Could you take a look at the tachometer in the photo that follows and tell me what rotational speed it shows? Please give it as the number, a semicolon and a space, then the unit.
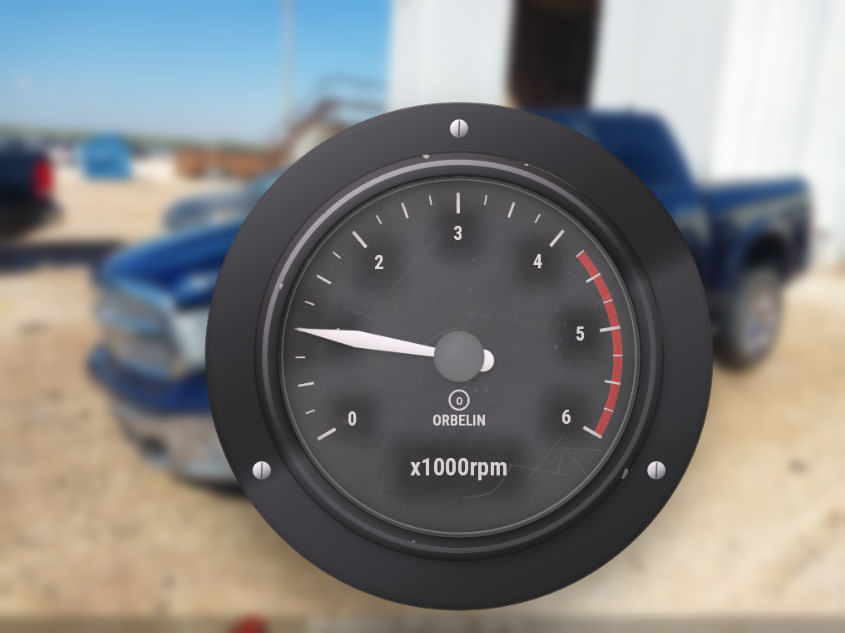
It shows 1000; rpm
